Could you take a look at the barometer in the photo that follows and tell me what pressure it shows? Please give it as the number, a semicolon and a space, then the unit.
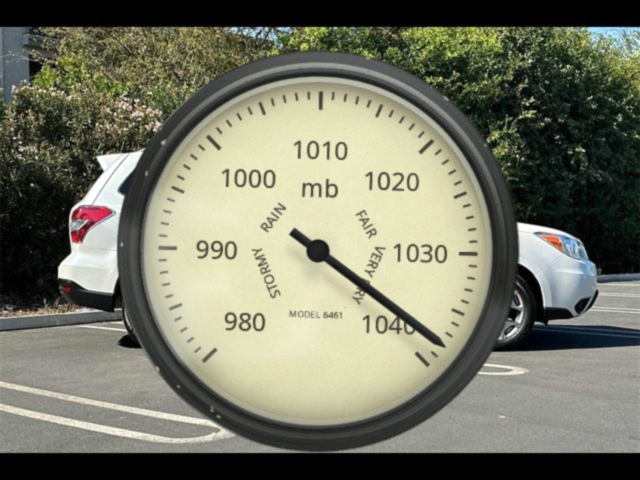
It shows 1038; mbar
